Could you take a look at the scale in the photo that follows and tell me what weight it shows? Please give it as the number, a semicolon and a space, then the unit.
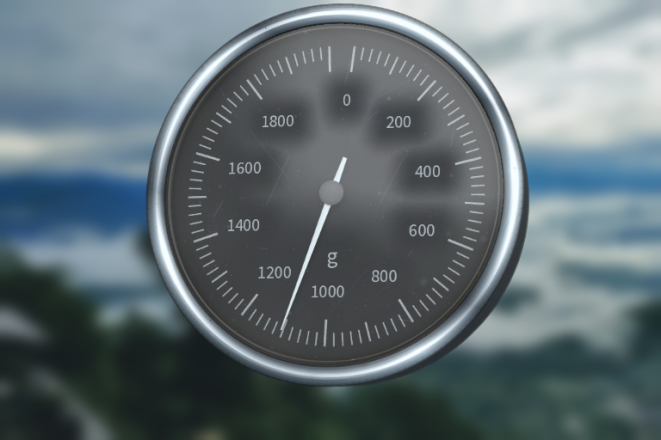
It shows 1100; g
